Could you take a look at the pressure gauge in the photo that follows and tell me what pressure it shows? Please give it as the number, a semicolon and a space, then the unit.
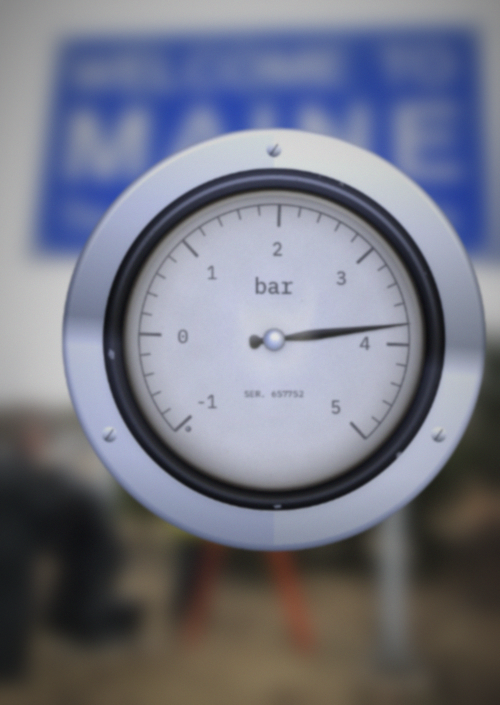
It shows 3.8; bar
